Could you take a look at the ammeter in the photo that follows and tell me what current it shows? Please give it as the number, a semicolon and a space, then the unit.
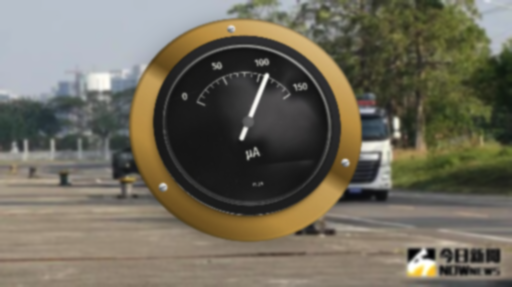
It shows 110; µA
